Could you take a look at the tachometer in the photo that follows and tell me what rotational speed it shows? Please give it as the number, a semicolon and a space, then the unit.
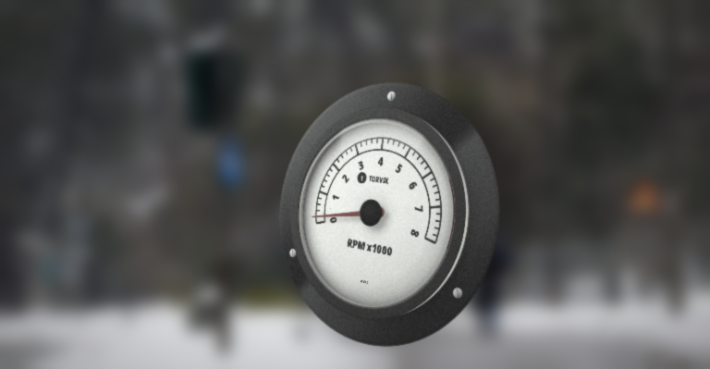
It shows 200; rpm
